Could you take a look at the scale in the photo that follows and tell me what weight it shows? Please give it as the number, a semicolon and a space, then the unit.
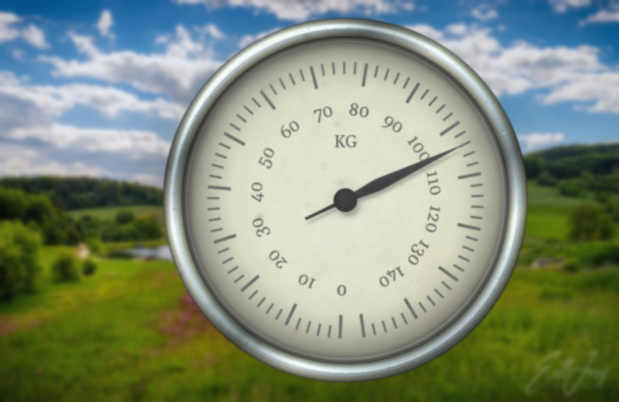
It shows 104; kg
